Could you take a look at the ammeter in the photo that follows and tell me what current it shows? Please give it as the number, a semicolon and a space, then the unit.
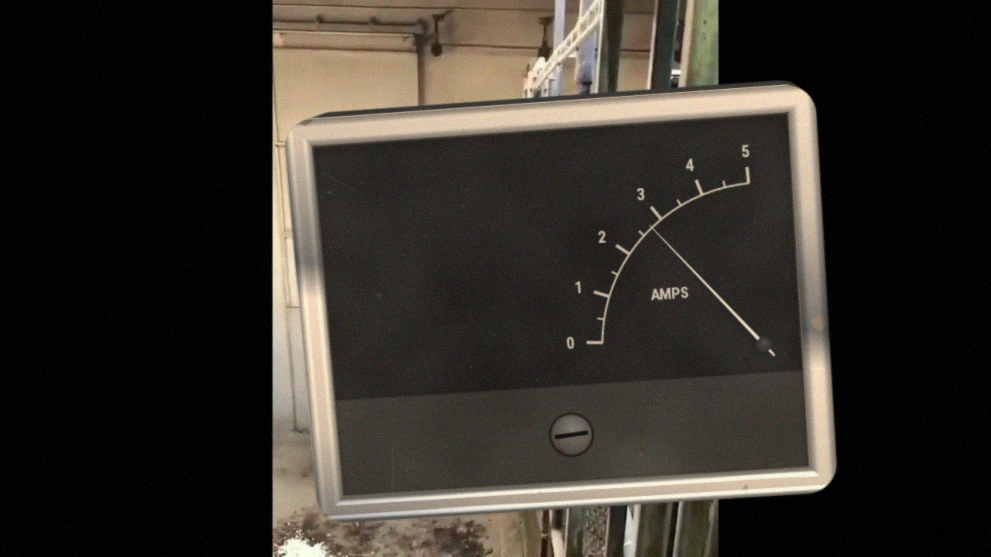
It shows 2.75; A
